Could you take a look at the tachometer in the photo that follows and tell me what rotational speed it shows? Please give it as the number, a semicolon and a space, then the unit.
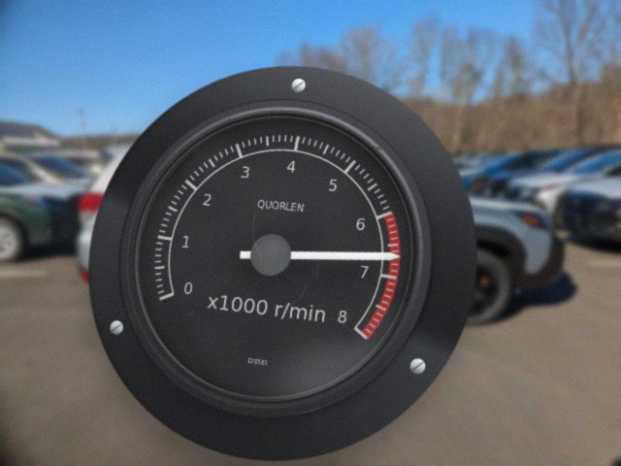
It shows 6700; rpm
